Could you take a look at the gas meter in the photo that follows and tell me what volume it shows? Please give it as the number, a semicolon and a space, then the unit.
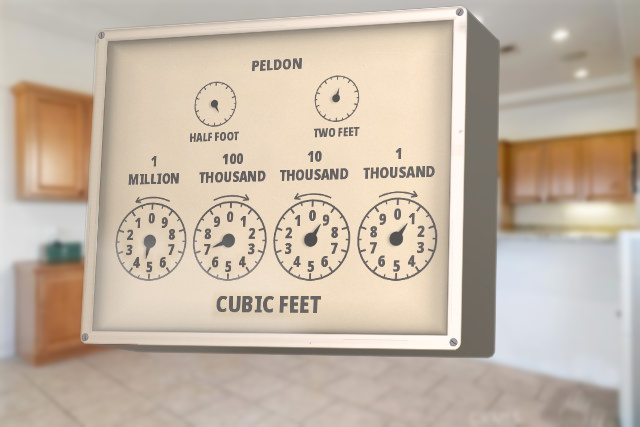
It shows 469100; ft³
